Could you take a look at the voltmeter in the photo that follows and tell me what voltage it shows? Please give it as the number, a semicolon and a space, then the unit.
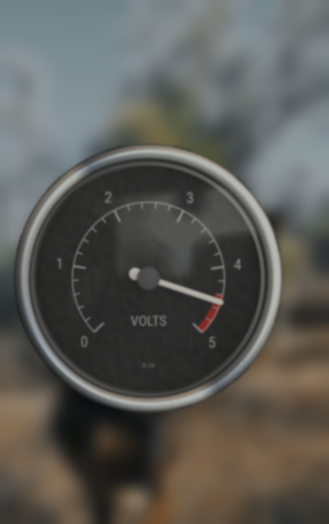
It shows 4.5; V
